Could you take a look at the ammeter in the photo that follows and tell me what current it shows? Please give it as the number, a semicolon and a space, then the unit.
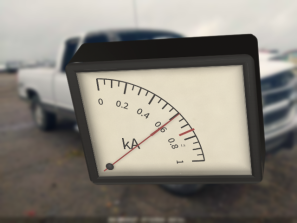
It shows 0.6; kA
